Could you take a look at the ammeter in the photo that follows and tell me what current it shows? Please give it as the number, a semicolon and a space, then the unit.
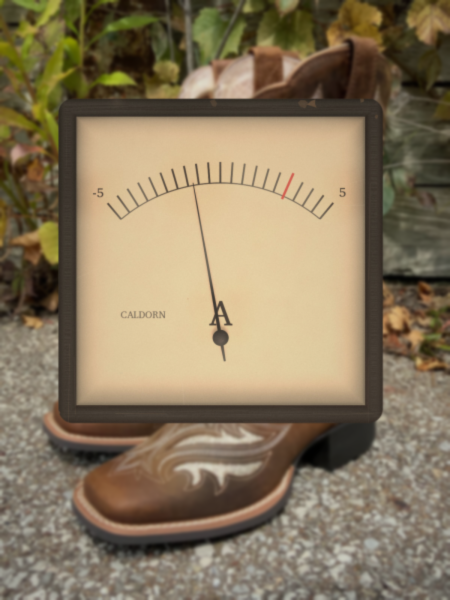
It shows -1.25; A
